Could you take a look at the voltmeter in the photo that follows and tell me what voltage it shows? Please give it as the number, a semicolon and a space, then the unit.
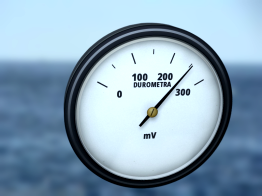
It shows 250; mV
